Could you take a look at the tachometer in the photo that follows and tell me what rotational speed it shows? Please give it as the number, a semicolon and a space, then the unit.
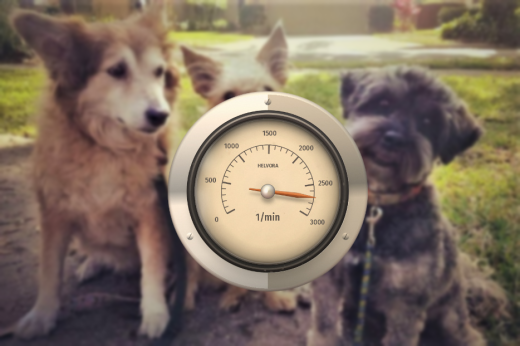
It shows 2700; rpm
